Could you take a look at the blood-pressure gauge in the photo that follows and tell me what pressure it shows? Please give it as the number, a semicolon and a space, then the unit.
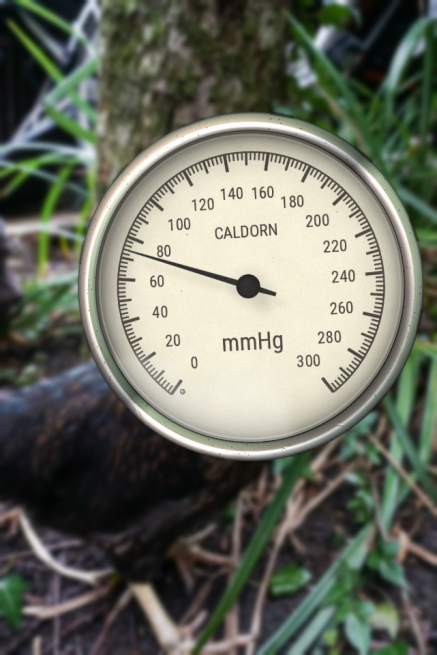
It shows 74; mmHg
